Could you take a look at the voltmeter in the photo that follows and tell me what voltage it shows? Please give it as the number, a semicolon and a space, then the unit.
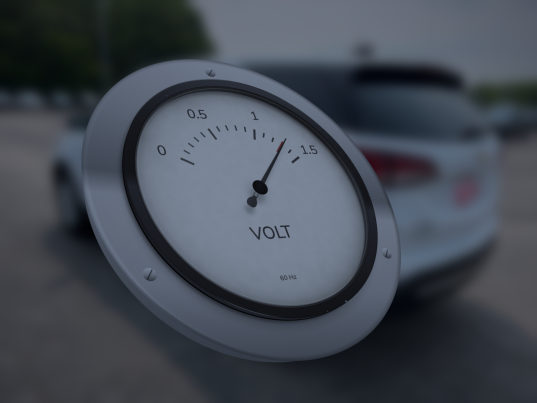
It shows 1.3; V
